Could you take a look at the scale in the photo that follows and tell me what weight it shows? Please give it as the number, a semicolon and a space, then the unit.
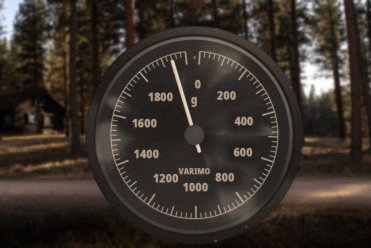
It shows 1940; g
